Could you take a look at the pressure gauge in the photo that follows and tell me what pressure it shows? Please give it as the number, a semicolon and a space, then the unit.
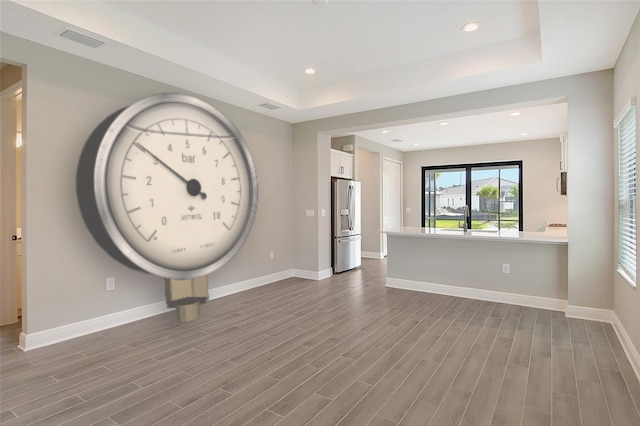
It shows 3; bar
